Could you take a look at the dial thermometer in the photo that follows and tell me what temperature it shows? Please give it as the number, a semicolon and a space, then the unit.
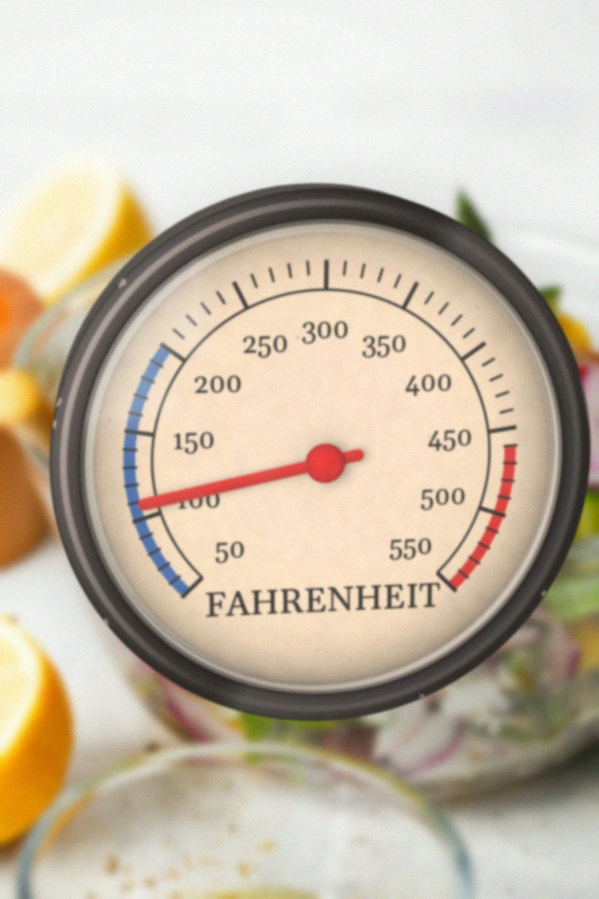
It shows 110; °F
